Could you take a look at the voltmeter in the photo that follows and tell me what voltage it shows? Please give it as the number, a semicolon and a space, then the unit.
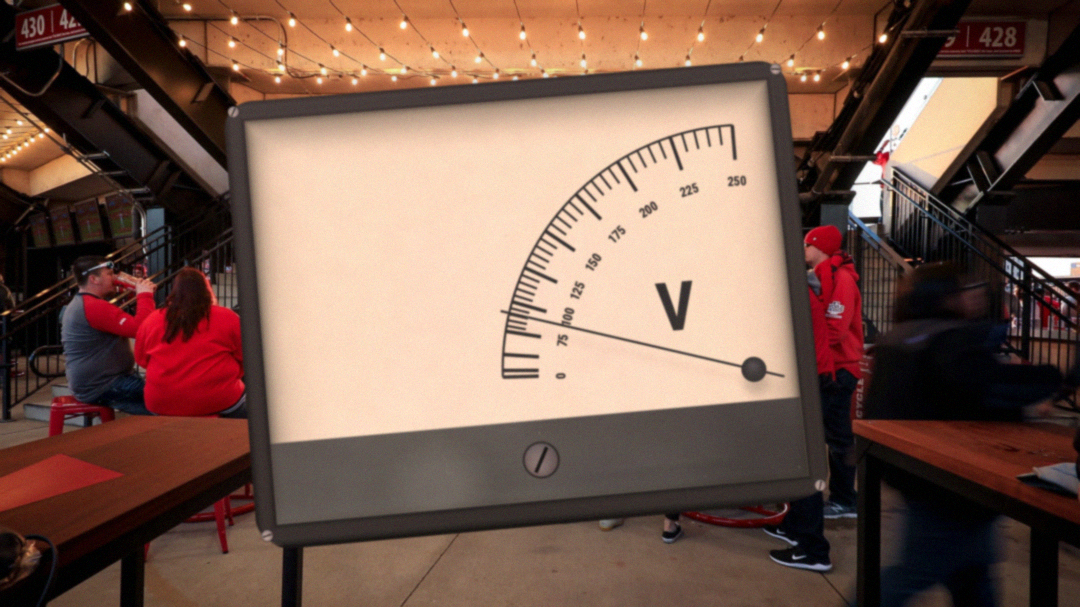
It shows 90; V
